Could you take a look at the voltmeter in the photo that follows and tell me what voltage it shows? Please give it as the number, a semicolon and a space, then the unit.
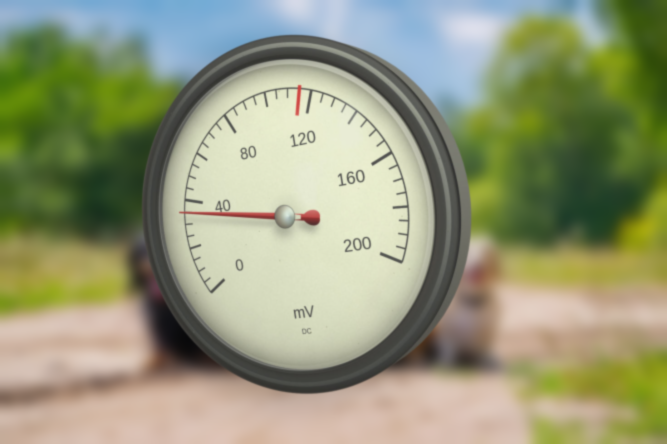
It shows 35; mV
